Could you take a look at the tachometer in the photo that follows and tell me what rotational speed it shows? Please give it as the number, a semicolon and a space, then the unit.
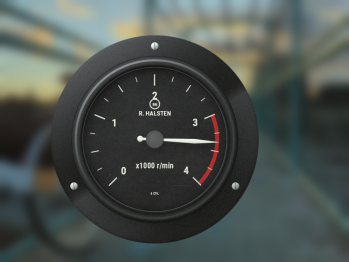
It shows 3375; rpm
